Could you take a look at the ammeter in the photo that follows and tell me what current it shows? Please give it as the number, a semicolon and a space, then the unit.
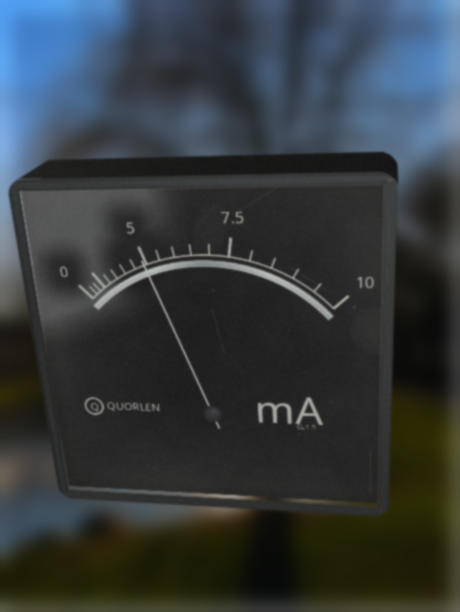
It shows 5; mA
